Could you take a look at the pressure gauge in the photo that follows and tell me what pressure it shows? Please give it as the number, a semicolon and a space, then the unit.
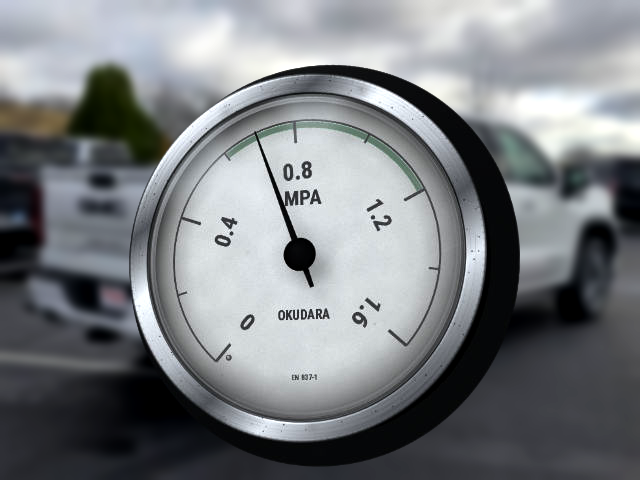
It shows 0.7; MPa
